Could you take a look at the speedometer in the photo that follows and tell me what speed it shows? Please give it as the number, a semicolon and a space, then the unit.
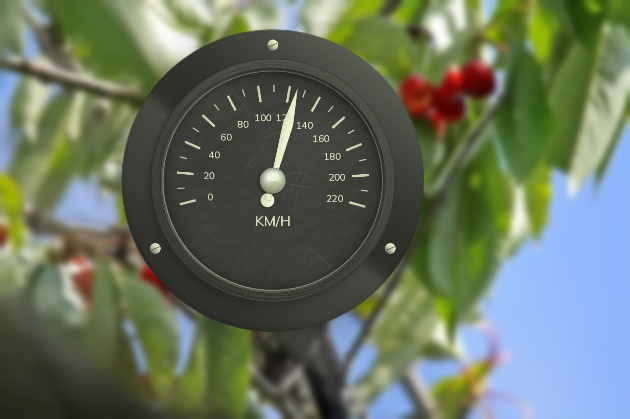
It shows 125; km/h
